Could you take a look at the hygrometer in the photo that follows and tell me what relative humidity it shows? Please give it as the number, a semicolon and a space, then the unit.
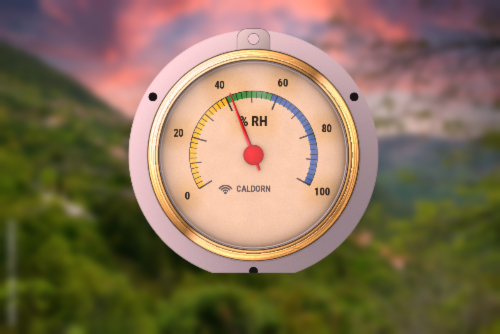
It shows 42; %
